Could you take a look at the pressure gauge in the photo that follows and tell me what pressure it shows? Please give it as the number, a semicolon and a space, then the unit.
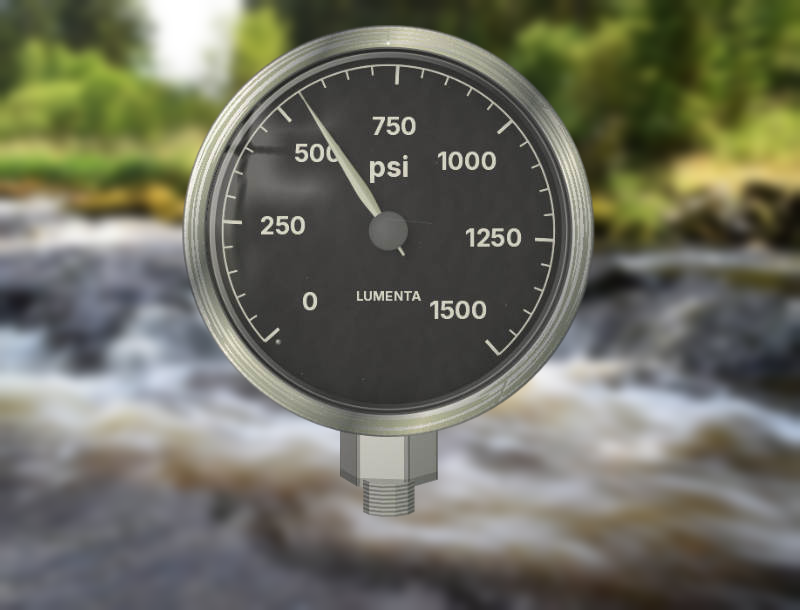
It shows 550; psi
